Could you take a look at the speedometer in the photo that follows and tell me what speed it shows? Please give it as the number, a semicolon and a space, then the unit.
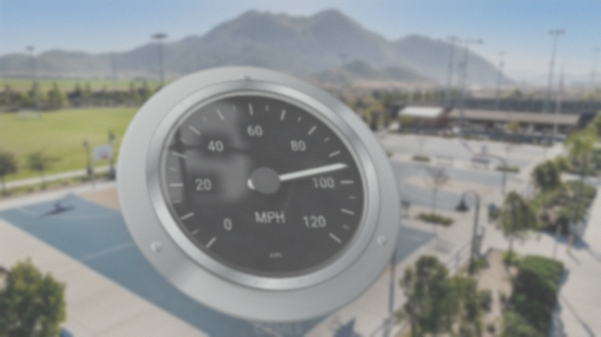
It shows 95; mph
